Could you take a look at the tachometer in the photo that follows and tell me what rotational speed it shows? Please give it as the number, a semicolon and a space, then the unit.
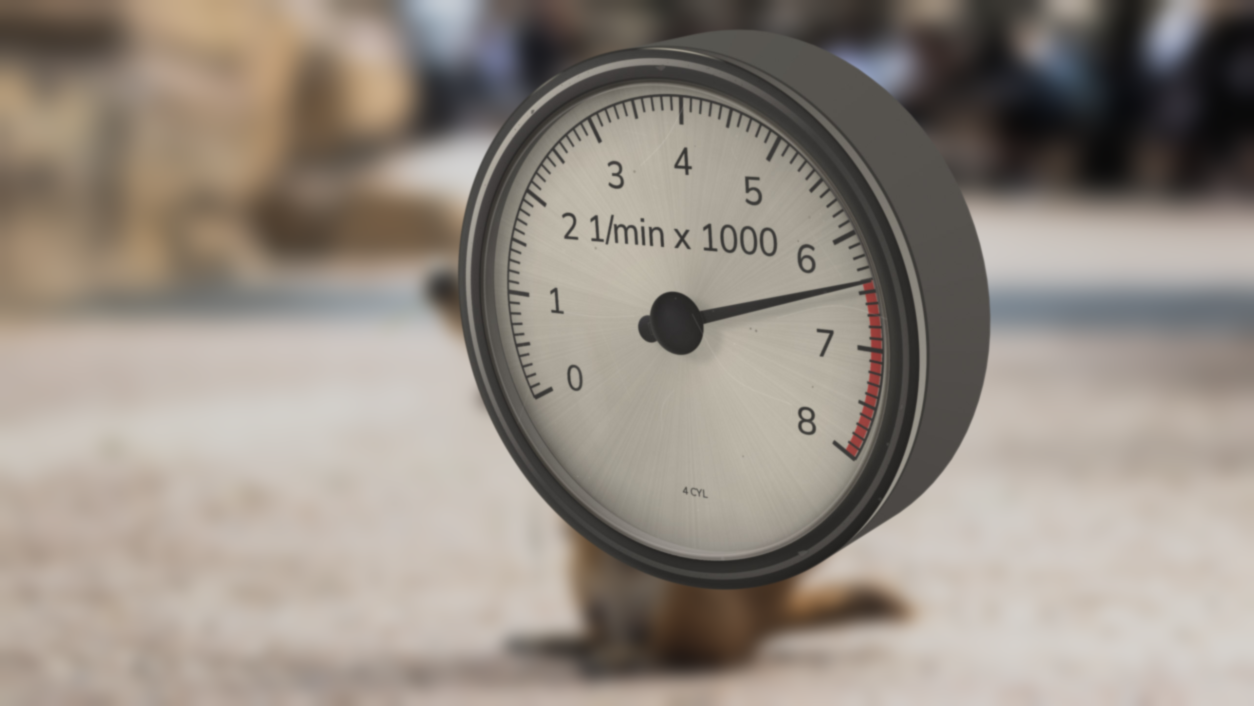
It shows 6400; rpm
